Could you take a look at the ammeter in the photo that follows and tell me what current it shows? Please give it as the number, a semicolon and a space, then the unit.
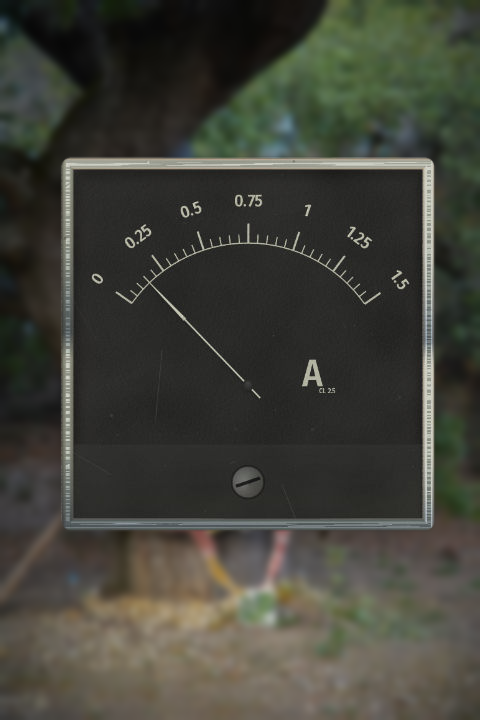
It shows 0.15; A
